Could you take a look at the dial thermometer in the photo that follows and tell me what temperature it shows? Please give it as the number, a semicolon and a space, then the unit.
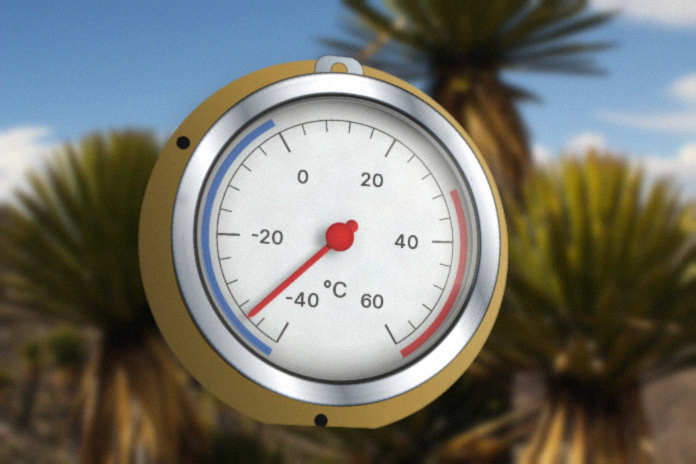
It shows -34; °C
